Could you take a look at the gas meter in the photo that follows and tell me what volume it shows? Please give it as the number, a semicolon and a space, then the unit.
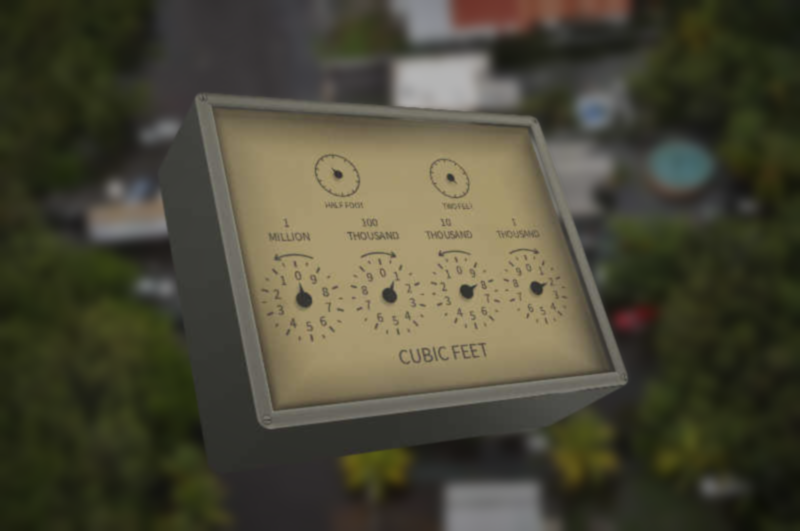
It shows 8200; ft³
